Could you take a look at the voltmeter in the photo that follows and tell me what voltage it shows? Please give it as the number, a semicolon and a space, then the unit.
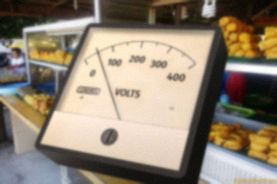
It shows 50; V
